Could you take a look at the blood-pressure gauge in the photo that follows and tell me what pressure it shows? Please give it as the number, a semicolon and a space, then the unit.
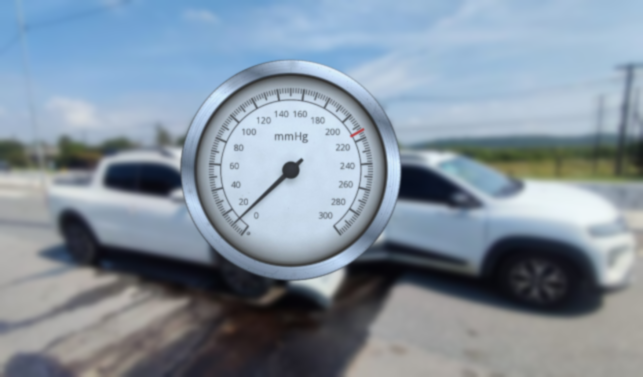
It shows 10; mmHg
